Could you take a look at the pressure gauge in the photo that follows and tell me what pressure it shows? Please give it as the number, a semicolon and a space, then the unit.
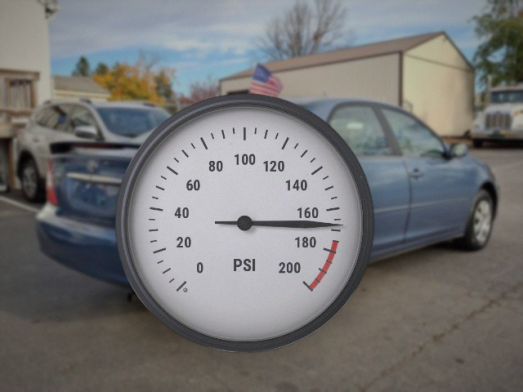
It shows 167.5; psi
